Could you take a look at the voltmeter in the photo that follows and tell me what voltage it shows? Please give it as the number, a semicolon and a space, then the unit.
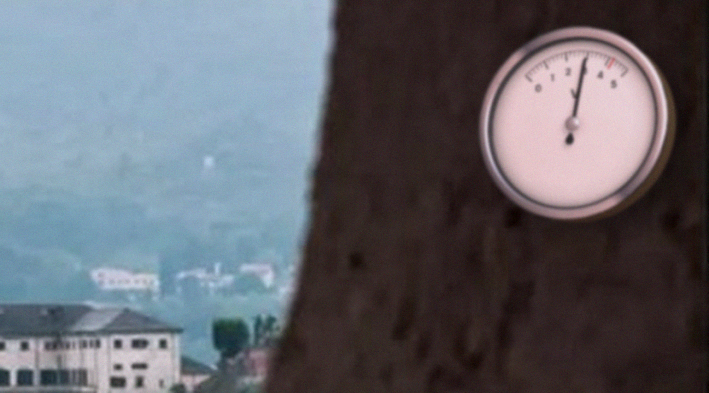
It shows 3; V
